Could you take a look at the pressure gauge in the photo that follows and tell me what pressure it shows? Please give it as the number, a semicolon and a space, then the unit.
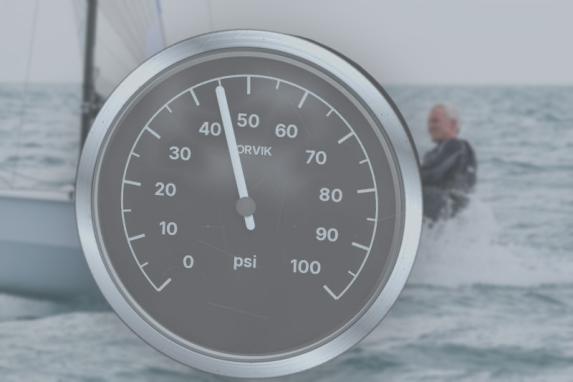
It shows 45; psi
